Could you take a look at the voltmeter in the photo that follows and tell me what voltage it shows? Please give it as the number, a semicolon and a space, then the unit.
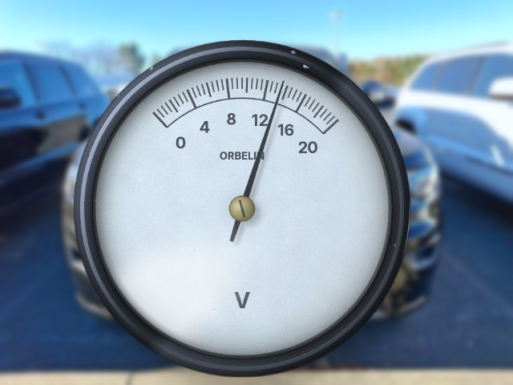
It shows 13.5; V
